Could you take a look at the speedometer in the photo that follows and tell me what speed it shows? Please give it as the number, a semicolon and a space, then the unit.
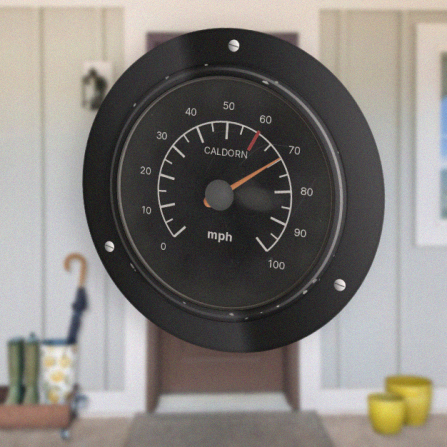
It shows 70; mph
